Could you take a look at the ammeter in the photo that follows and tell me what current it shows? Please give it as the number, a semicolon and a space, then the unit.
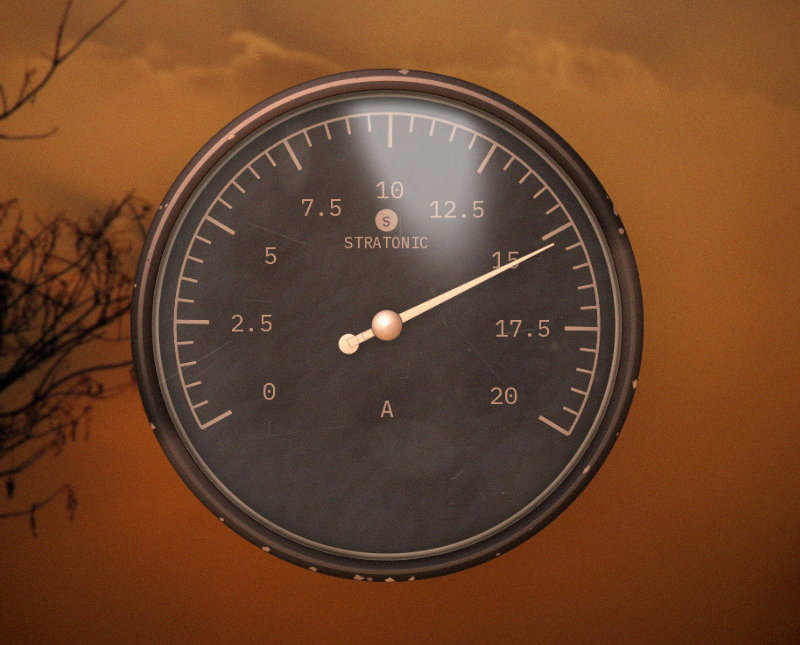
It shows 15.25; A
